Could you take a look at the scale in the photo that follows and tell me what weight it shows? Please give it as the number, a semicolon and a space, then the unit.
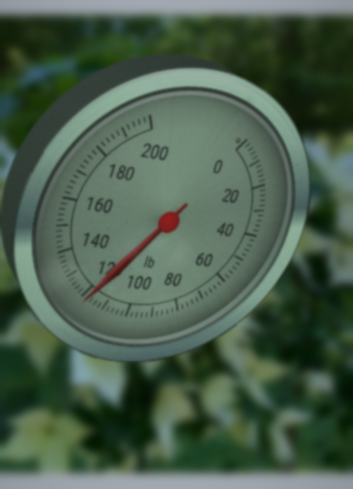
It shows 120; lb
